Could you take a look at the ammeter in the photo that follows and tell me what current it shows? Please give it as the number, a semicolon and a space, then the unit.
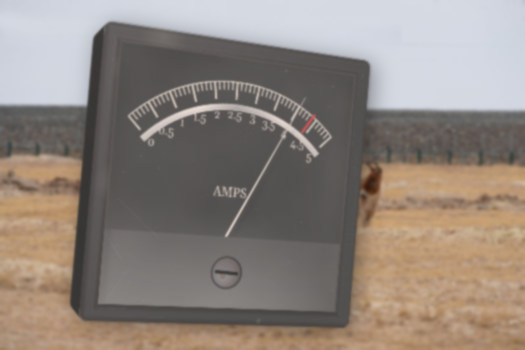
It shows 4; A
